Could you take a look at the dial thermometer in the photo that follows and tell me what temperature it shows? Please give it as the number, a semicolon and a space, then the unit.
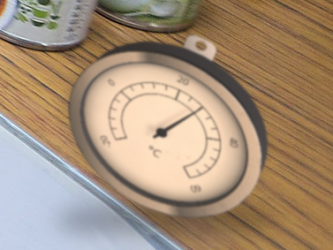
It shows 28; °C
